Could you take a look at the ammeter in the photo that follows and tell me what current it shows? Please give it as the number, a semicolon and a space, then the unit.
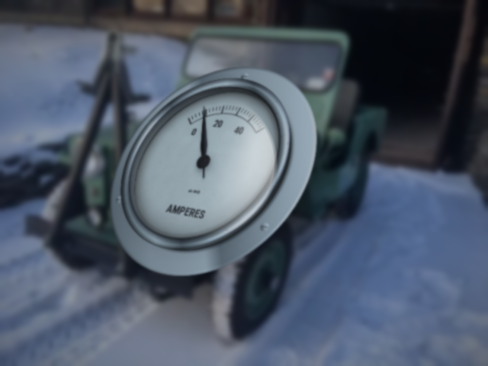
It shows 10; A
